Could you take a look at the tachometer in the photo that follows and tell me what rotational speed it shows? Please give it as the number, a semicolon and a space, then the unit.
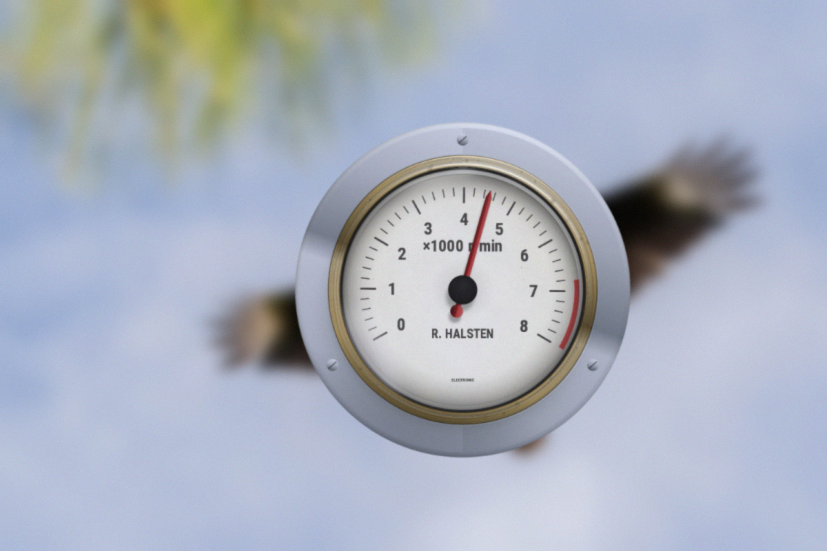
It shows 4500; rpm
